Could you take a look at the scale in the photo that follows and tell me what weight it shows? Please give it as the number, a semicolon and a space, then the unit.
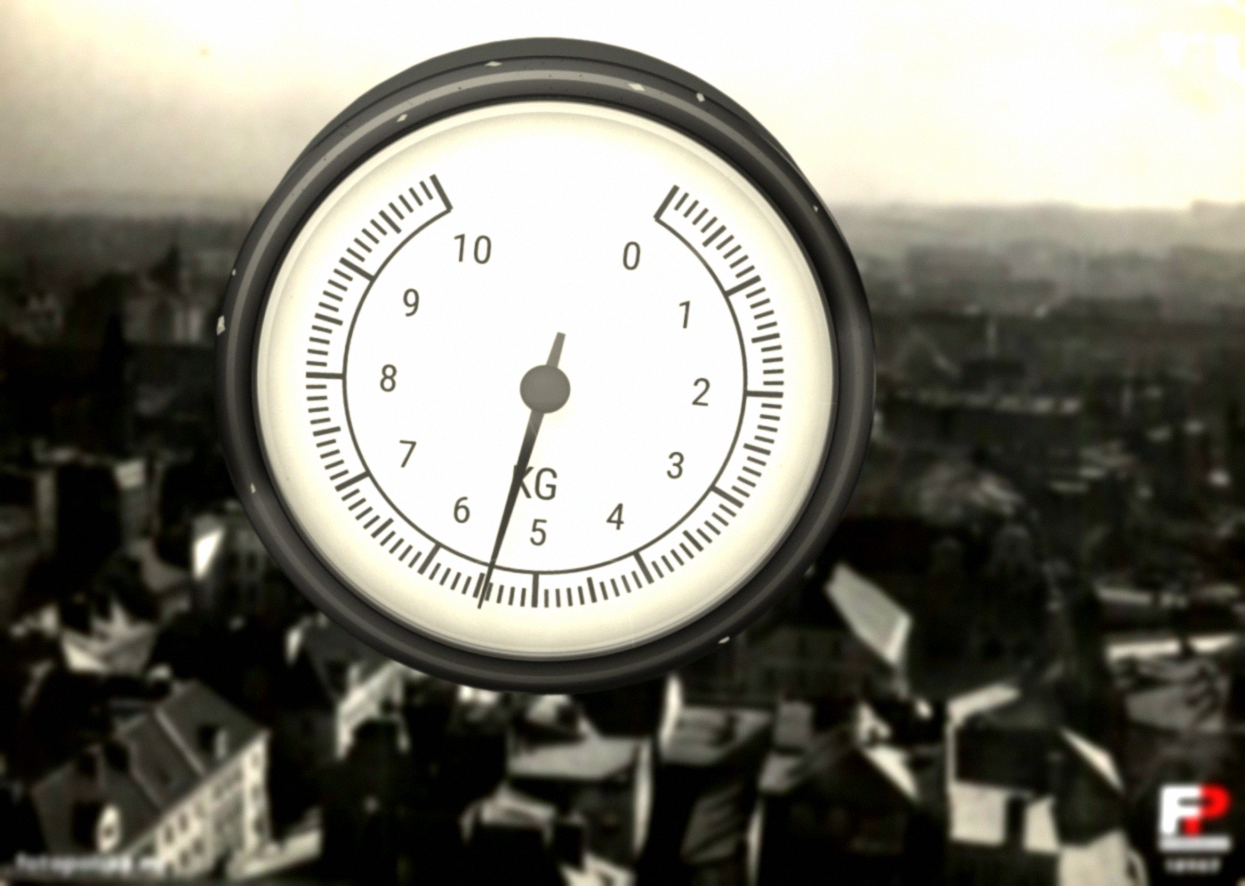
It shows 5.45; kg
